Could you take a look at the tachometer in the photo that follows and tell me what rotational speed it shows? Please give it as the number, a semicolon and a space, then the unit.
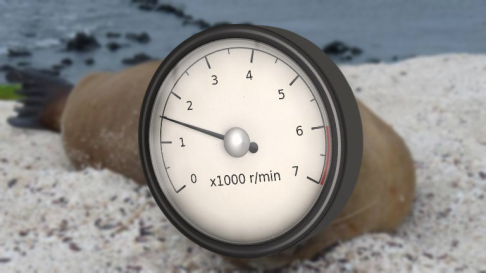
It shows 1500; rpm
